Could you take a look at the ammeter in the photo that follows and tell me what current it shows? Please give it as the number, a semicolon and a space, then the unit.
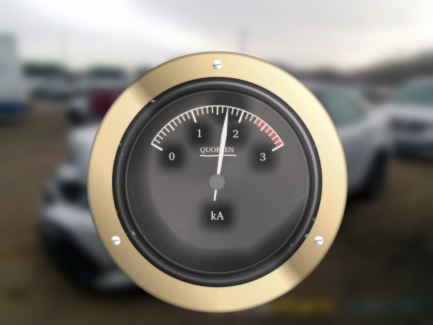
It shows 1.7; kA
